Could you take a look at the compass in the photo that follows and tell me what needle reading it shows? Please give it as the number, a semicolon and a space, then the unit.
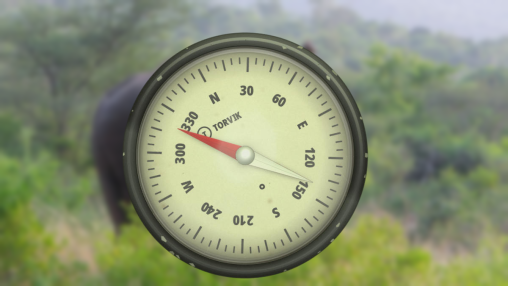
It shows 320; °
